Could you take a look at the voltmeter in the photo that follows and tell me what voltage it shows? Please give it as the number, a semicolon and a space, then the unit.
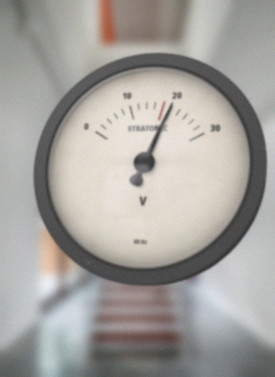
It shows 20; V
